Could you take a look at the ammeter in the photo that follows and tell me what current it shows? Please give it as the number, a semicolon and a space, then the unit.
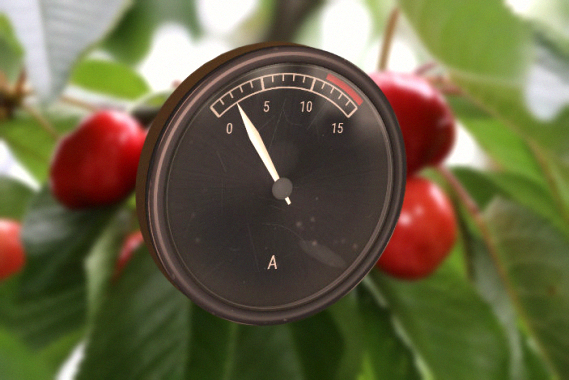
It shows 2; A
